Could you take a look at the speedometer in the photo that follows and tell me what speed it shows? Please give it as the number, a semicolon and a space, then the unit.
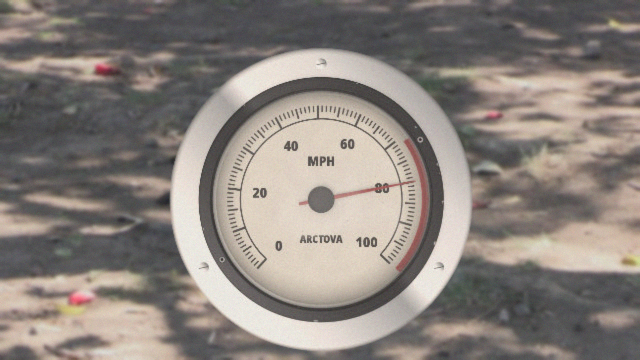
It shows 80; mph
